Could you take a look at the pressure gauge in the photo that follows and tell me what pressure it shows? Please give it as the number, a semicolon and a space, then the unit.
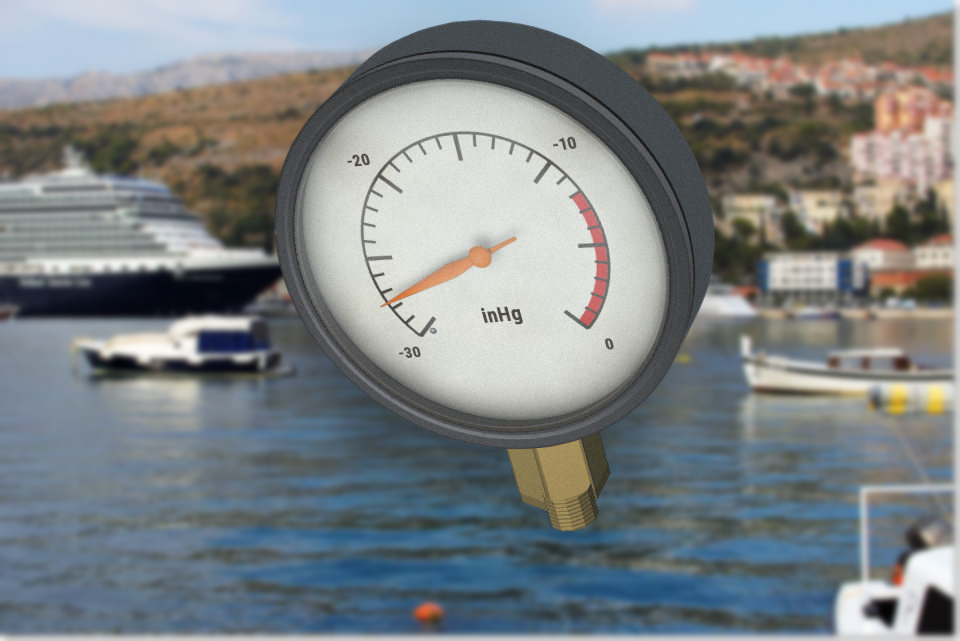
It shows -27.5; inHg
